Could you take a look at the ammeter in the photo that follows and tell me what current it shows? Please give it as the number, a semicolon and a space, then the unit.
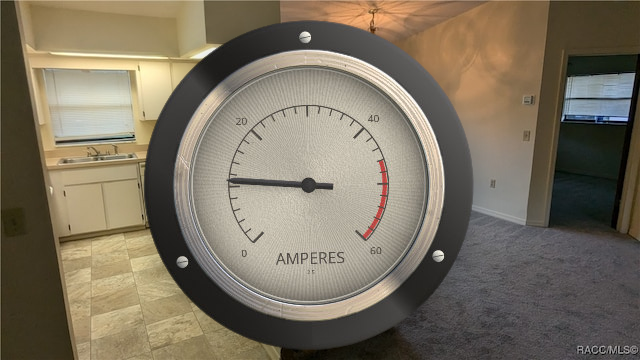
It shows 11; A
